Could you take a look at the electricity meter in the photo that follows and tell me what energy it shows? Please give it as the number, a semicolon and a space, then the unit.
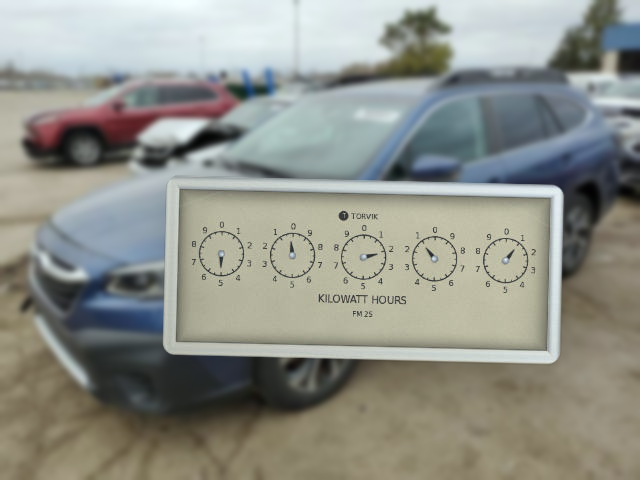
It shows 50211; kWh
